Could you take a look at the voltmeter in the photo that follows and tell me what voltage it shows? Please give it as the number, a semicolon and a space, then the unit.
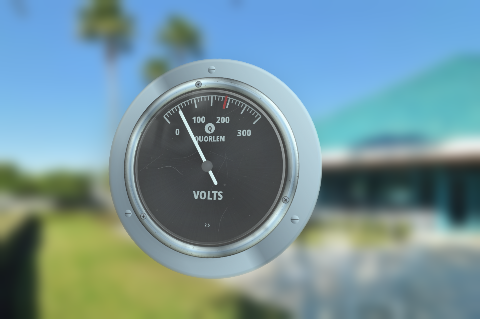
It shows 50; V
